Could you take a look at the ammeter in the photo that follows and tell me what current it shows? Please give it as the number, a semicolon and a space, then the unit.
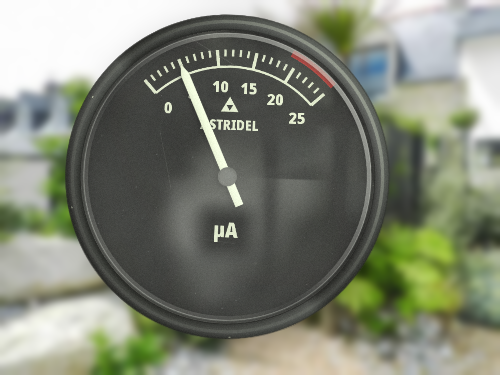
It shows 5; µA
